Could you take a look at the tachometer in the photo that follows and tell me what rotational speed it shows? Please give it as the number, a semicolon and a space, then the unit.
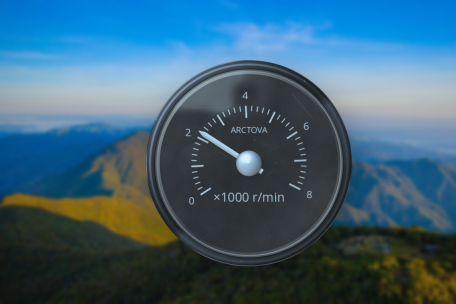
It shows 2200; rpm
